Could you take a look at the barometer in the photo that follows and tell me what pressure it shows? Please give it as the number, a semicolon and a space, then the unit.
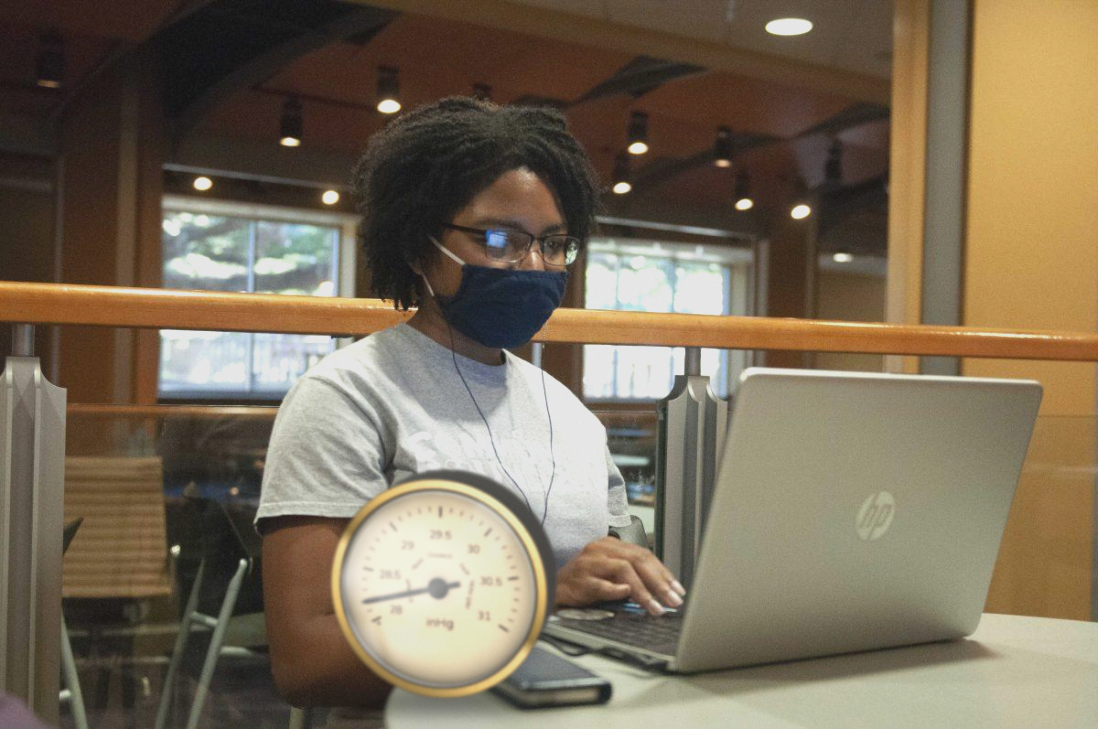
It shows 28.2; inHg
